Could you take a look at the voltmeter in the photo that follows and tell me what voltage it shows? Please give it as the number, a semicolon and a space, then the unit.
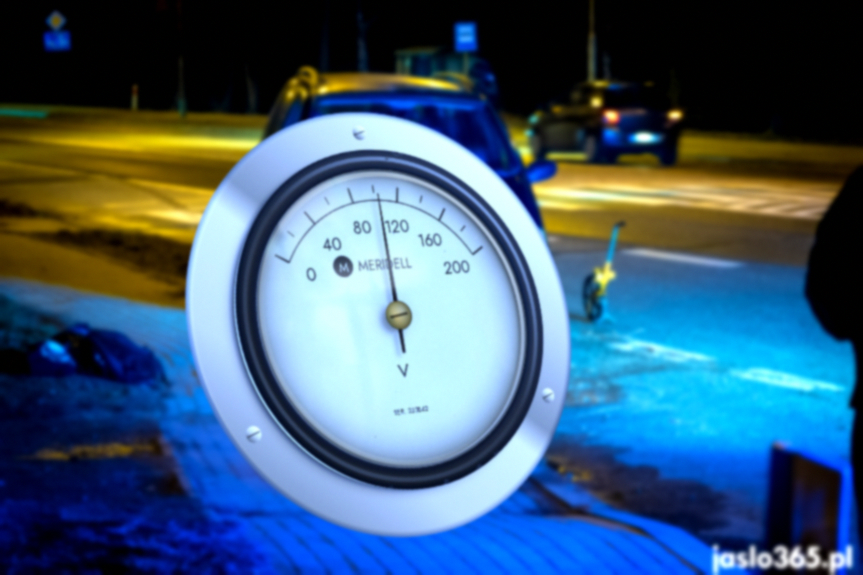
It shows 100; V
